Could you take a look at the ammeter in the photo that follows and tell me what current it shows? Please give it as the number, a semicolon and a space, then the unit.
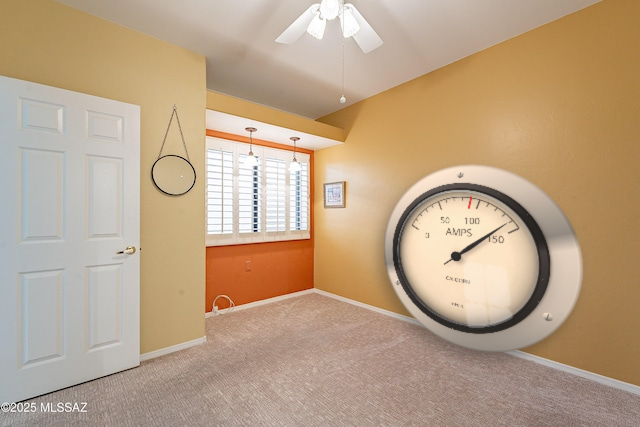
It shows 140; A
